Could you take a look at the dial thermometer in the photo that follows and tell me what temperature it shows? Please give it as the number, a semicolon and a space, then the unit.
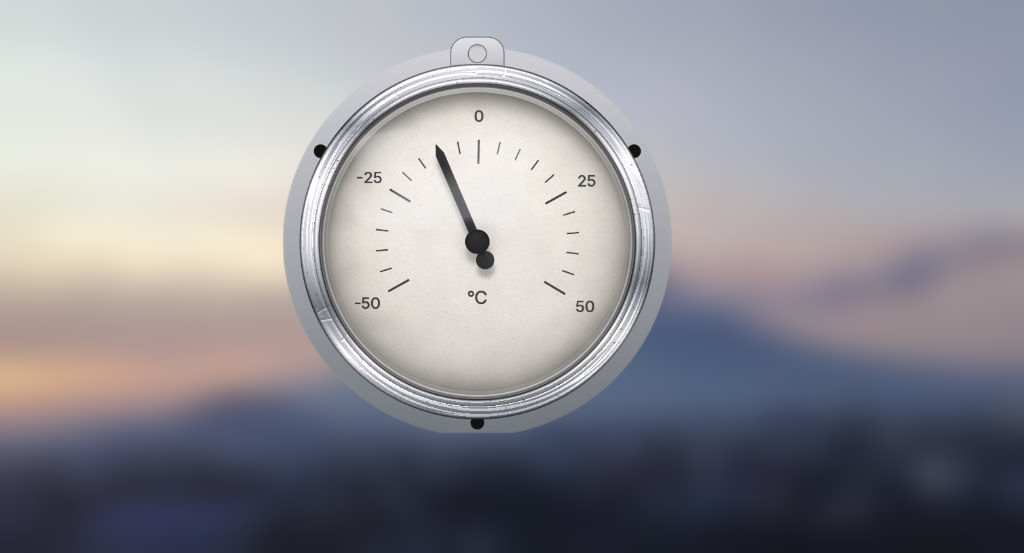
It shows -10; °C
